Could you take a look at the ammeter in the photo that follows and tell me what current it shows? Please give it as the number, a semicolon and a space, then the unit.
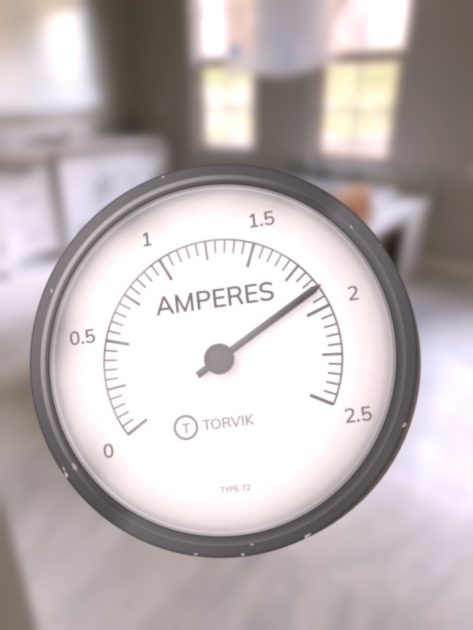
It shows 1.9; A
